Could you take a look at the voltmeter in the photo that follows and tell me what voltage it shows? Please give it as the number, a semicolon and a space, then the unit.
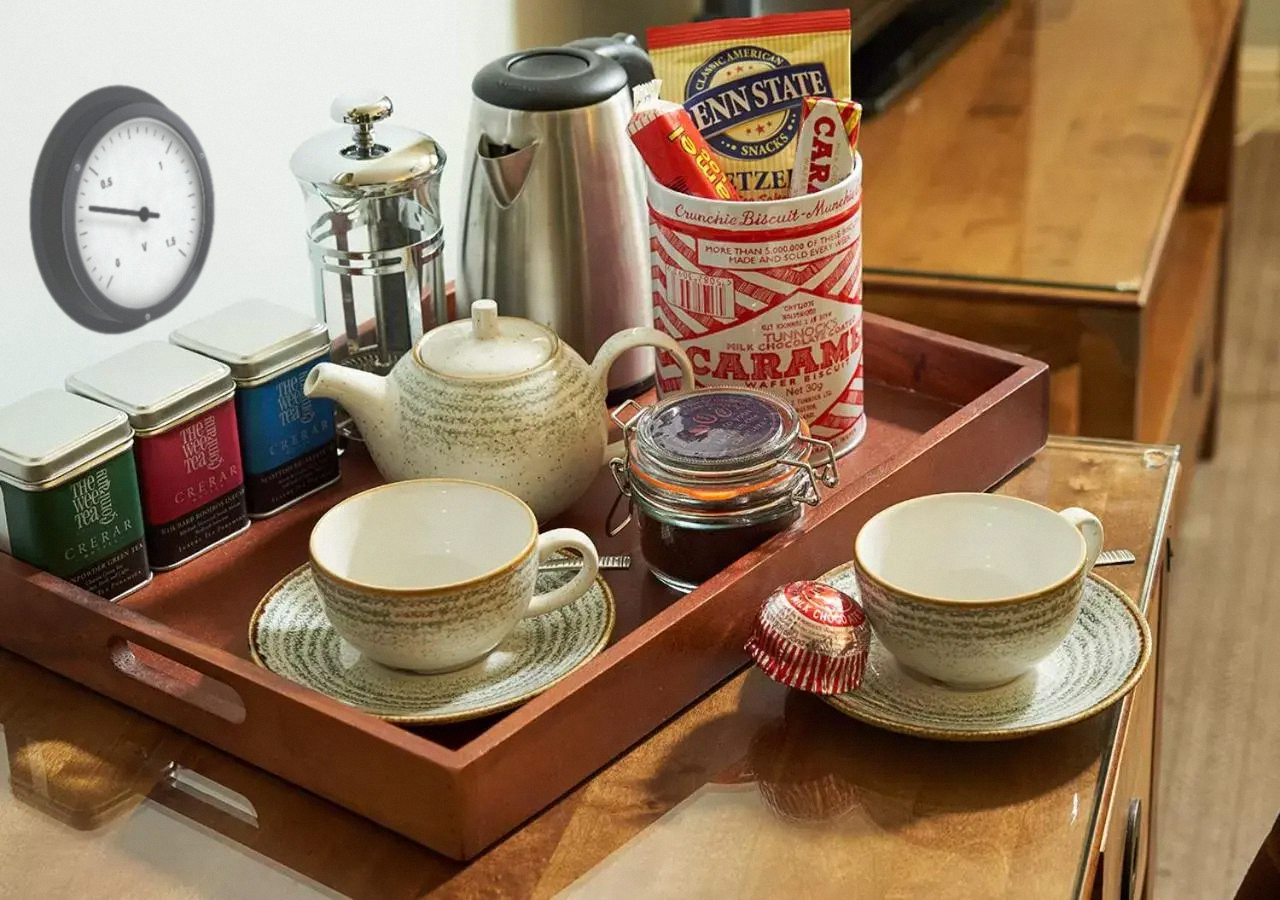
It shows 0.35; V
